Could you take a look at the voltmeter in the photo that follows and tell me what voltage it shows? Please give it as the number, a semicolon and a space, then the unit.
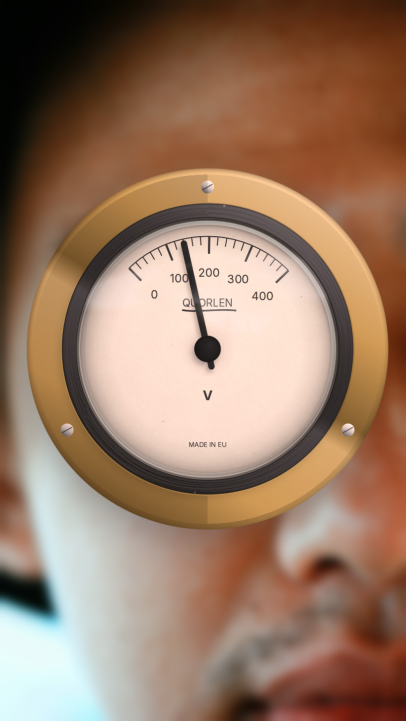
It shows 140; V
